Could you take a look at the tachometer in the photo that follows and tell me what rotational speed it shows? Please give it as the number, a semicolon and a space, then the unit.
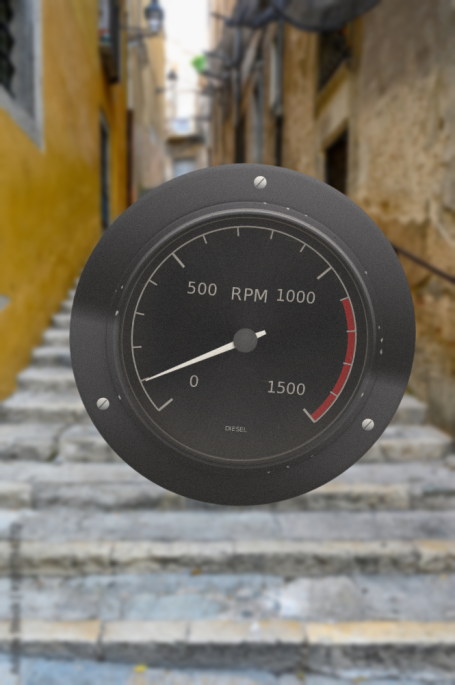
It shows 100; rpm
